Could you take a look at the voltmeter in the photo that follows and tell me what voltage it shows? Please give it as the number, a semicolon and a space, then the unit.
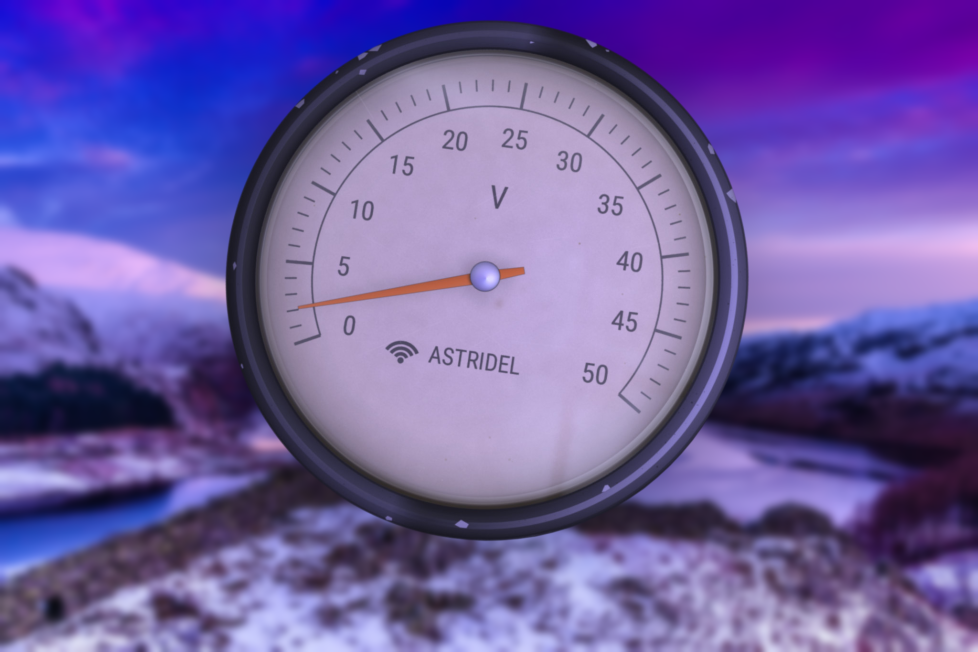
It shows 2; V
